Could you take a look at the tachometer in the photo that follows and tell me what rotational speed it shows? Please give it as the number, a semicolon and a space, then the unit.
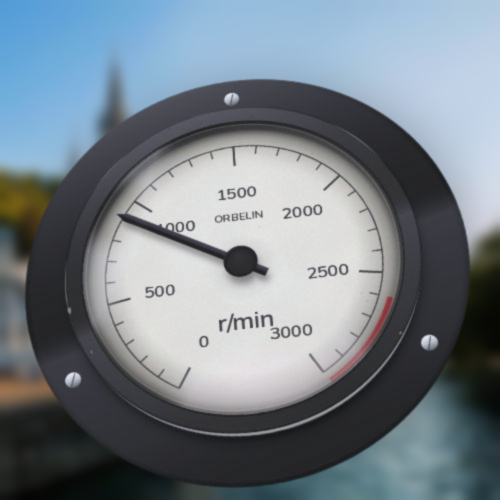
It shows 900; rpm
